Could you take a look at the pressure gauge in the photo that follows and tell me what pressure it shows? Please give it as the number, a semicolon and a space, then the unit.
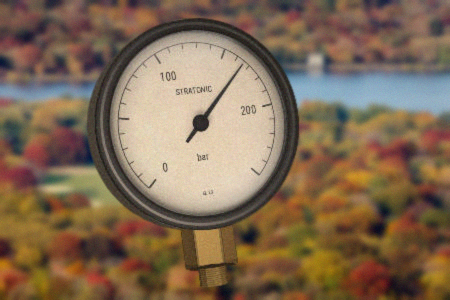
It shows 165; bar
